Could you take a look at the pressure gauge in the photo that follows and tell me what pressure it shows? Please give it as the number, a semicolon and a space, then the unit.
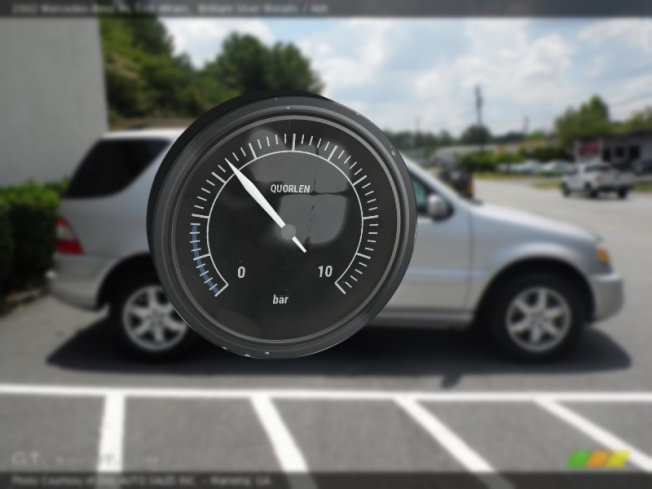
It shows 3.4; bar
